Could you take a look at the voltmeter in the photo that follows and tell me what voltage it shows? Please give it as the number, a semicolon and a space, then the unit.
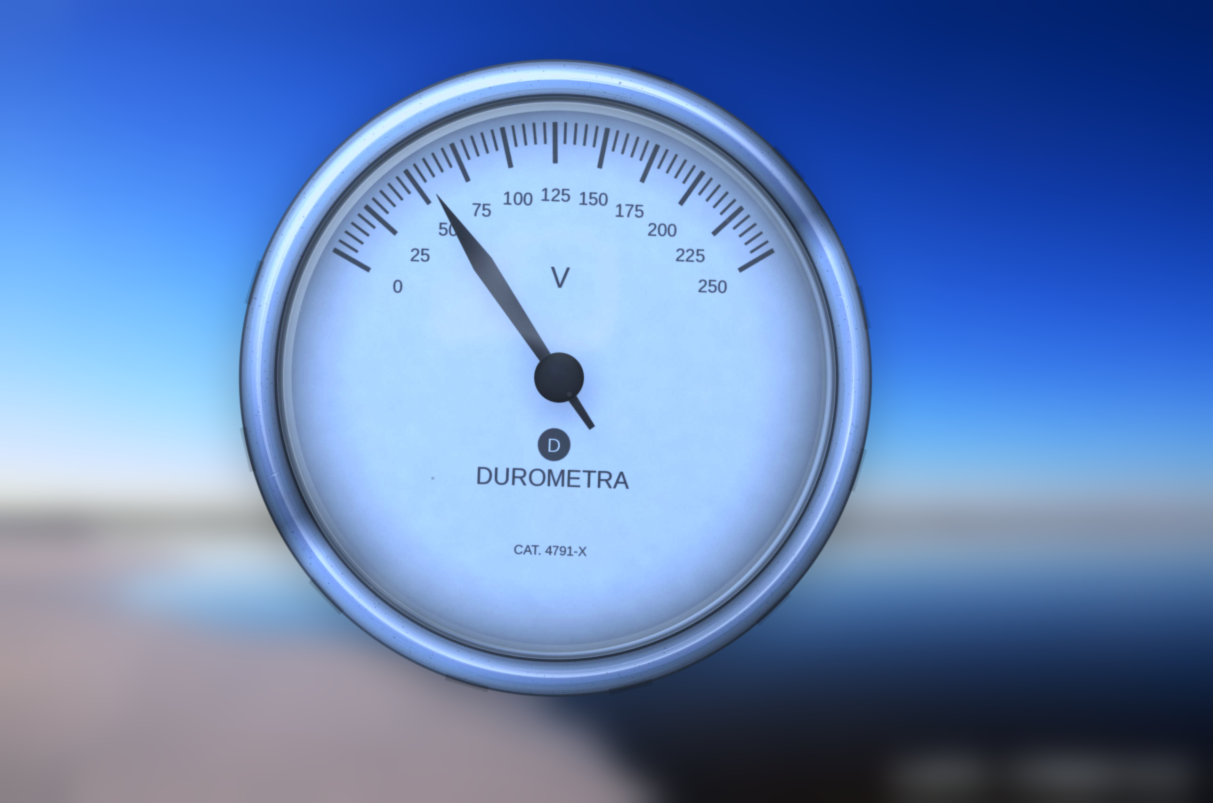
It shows 55; V
